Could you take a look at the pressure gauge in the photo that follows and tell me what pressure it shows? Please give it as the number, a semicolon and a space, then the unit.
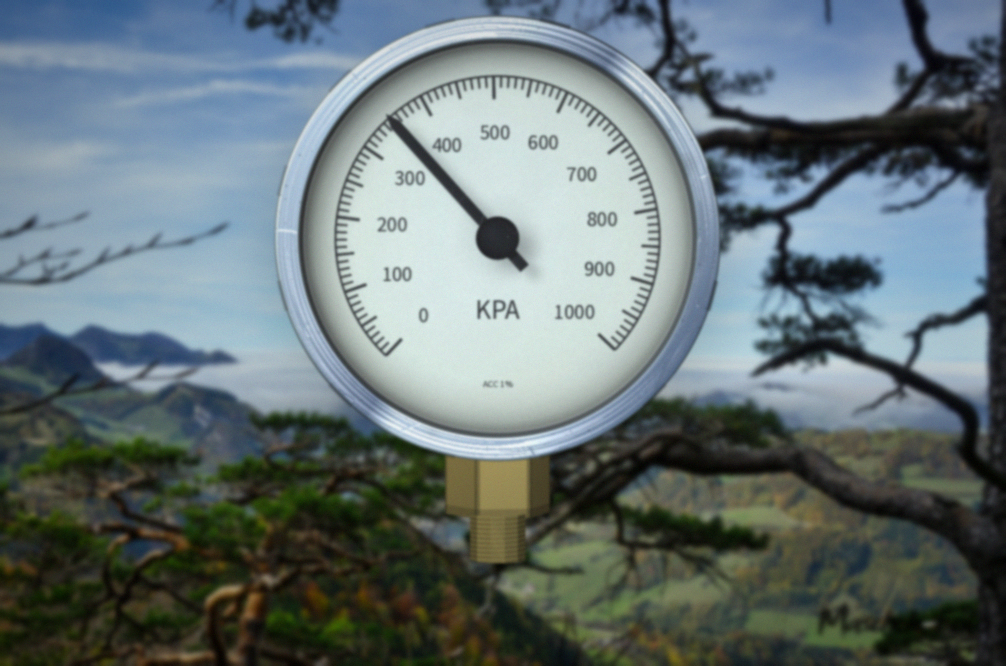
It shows 350; kPa
